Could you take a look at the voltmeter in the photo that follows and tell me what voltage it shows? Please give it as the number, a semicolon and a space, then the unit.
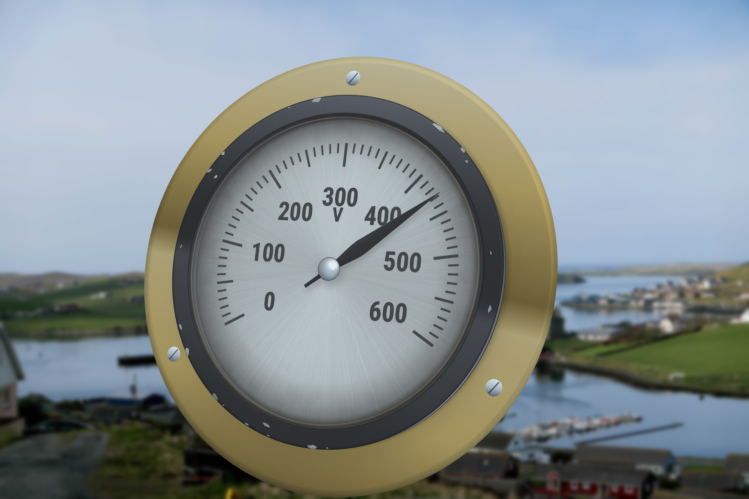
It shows 430; V
